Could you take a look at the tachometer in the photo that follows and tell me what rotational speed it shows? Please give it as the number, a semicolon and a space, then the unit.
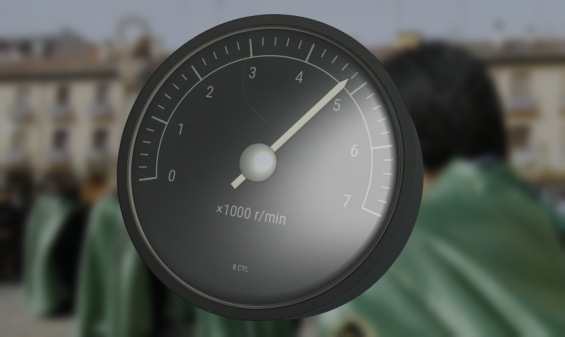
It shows 4800; rpm
